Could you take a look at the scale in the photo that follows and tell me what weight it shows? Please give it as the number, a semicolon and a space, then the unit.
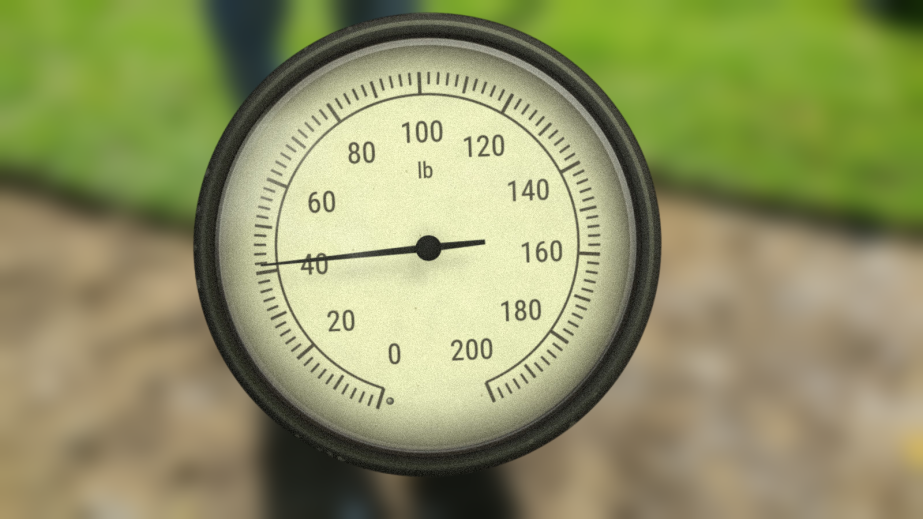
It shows 42; lb
